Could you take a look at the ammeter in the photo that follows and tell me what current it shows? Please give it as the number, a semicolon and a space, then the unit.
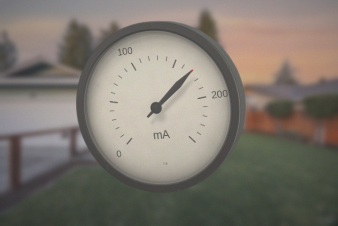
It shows 170; mA
